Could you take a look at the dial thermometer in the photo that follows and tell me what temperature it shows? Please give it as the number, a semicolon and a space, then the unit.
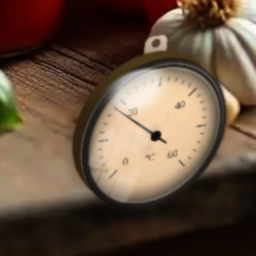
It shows 18; °C
